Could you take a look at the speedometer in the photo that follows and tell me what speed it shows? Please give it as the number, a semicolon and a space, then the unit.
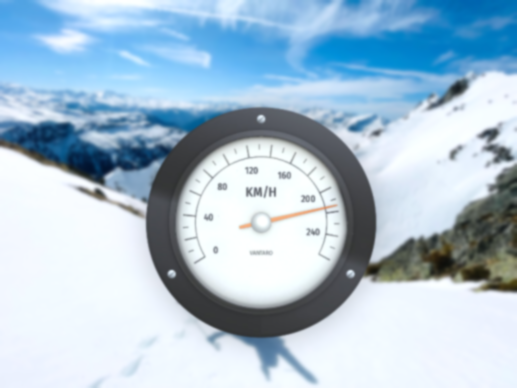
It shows 215; km/h
